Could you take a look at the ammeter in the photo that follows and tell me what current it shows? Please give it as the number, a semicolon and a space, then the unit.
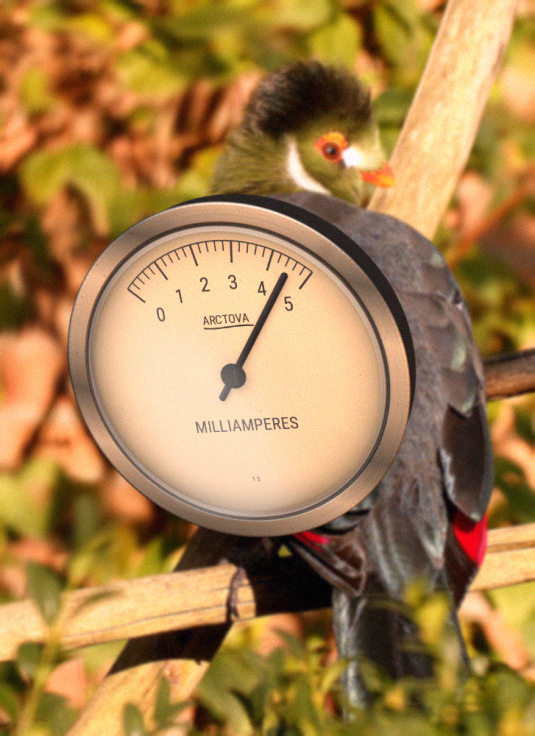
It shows 4.5; mA
